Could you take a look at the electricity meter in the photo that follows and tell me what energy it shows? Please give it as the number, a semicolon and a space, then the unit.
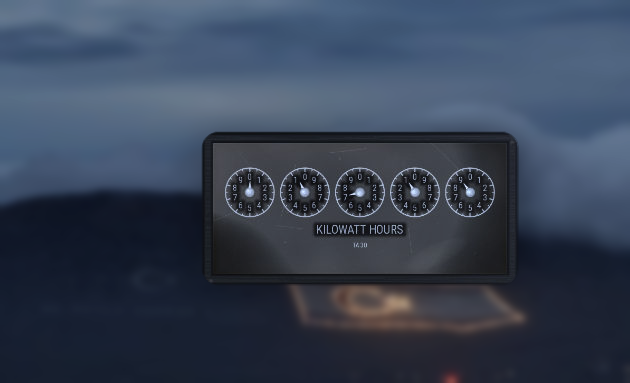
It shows 709; kWh
